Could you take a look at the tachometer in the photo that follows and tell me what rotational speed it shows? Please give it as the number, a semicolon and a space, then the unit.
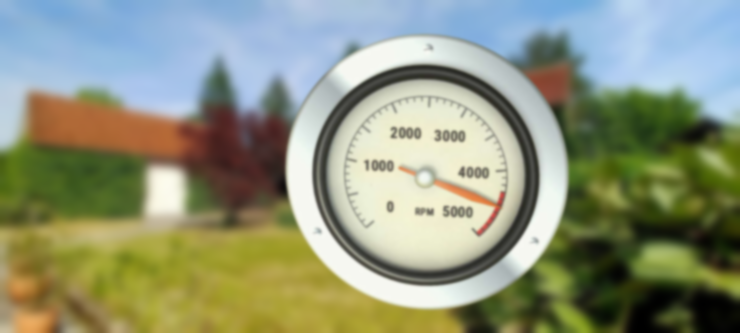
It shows 4500; rpm
